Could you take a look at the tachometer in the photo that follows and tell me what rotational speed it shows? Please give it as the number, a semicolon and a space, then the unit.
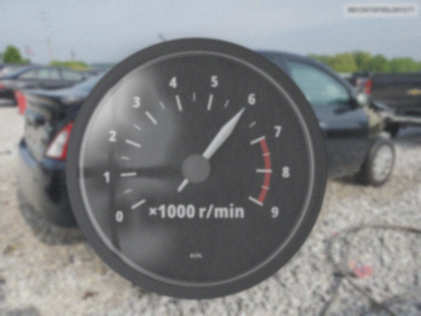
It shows 6000; rpm
